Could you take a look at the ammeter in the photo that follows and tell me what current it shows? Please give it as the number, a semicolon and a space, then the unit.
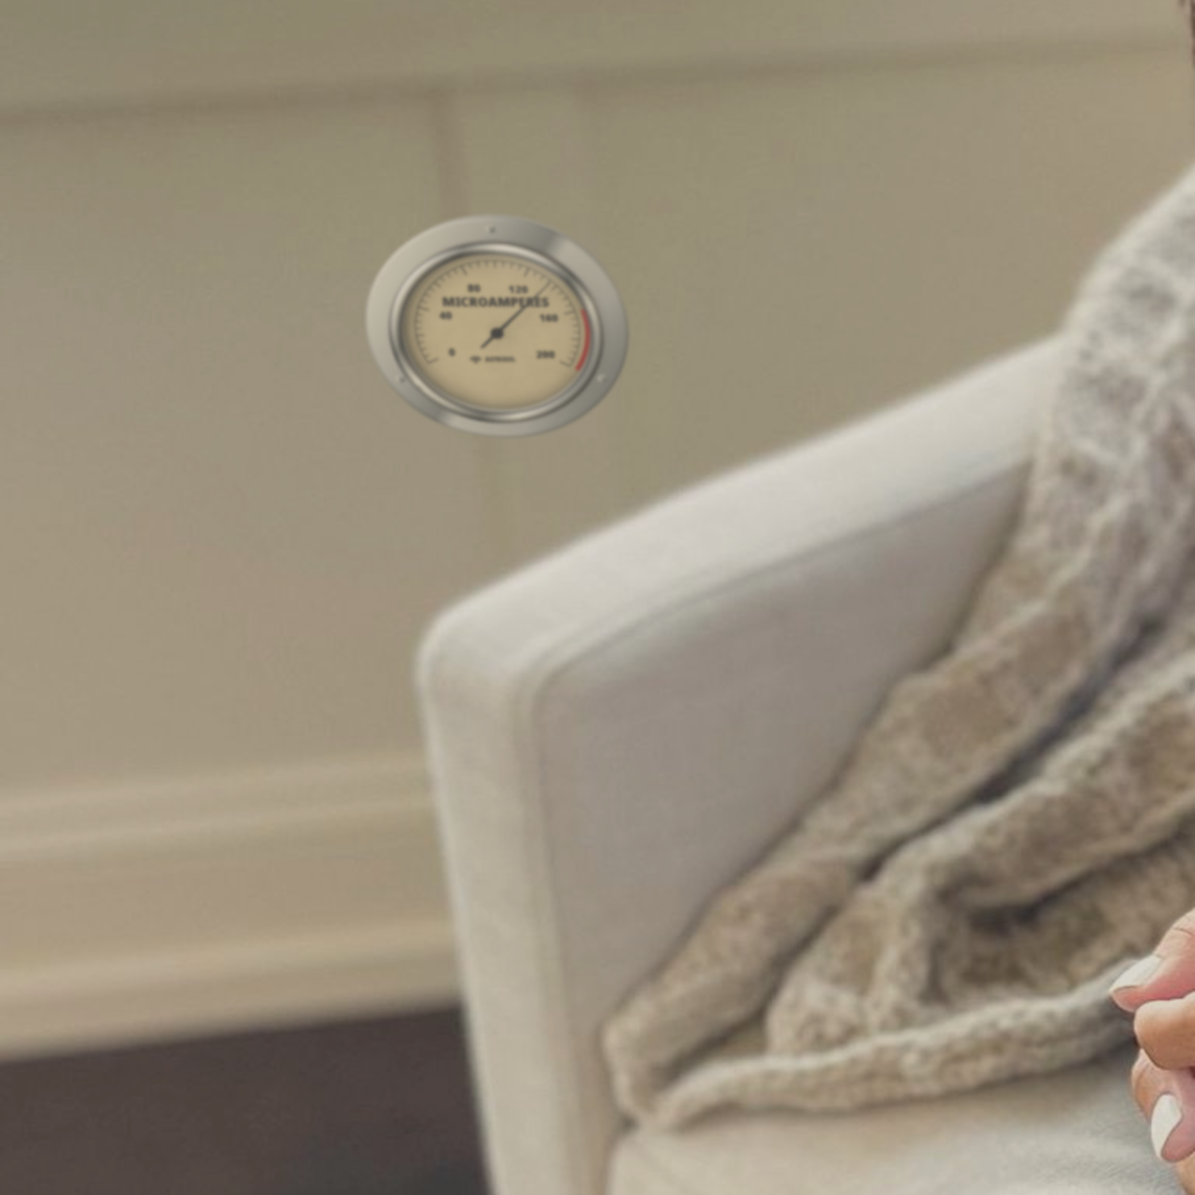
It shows 135; µA
